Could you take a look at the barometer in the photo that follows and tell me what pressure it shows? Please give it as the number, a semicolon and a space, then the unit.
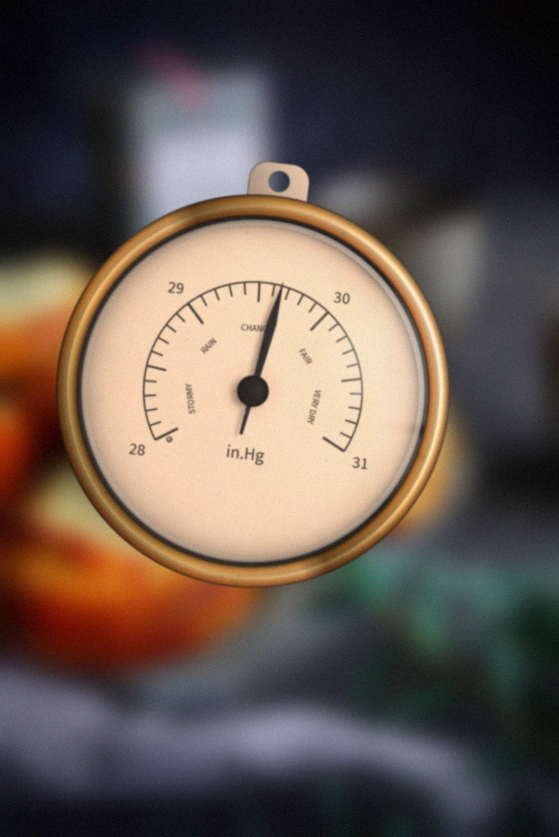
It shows 29.65; inHg
